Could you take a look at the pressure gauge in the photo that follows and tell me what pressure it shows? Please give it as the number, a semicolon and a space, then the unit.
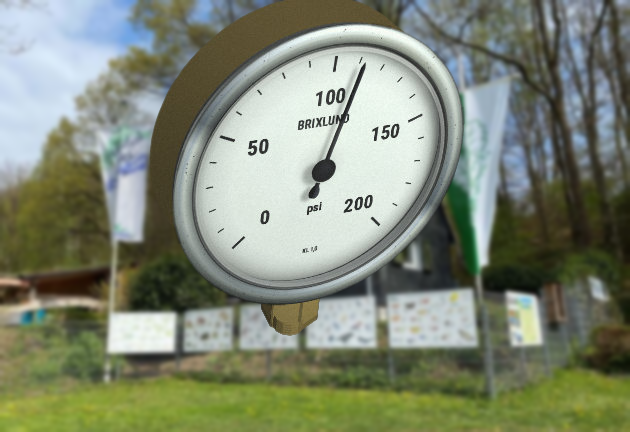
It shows 110; psi
